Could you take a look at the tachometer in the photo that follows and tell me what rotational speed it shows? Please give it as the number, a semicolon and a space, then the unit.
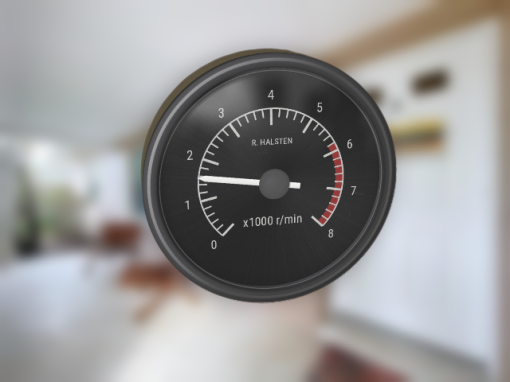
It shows 1600; rpm
